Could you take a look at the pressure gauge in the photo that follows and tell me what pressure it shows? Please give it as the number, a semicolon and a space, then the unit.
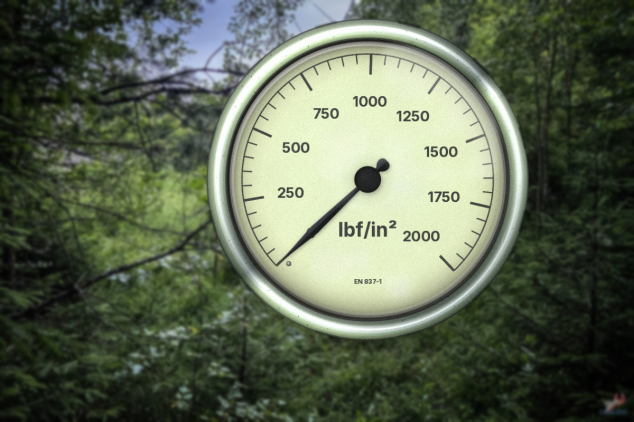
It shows 0; psi
